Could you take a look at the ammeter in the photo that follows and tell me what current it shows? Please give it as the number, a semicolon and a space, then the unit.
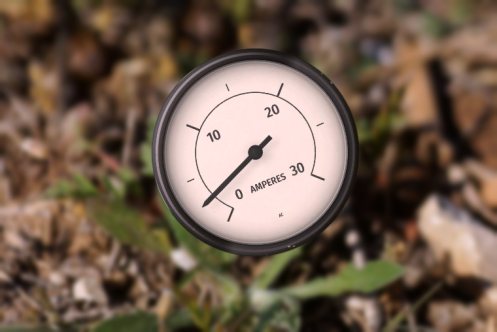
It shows 2.5; A
